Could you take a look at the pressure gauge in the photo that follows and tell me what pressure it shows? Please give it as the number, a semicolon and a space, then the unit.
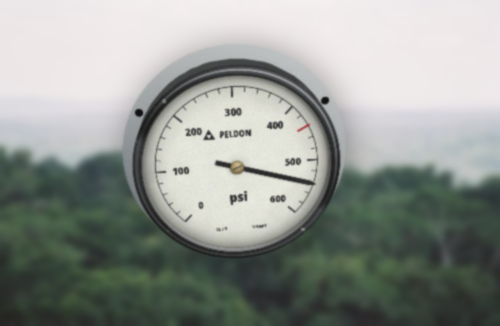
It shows 540; psi
